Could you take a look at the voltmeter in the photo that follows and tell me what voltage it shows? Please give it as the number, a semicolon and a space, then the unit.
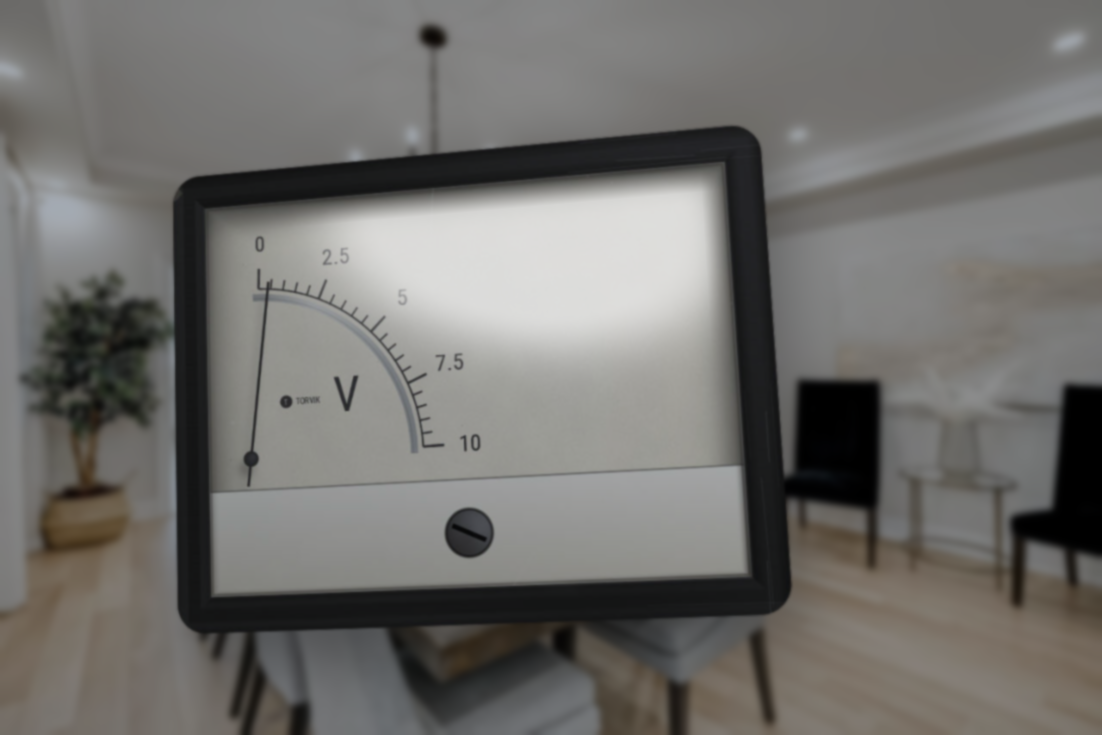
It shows 0.5; V
